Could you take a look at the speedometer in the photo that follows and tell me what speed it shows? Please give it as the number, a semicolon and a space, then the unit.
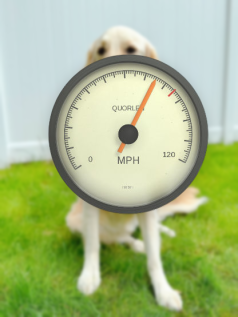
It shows 75; mph
